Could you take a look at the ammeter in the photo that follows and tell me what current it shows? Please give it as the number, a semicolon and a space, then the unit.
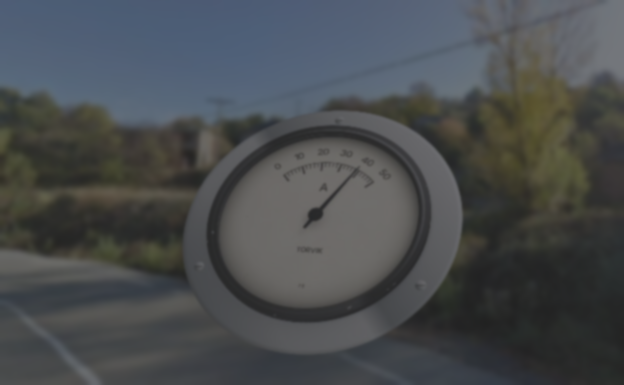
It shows 40; A
